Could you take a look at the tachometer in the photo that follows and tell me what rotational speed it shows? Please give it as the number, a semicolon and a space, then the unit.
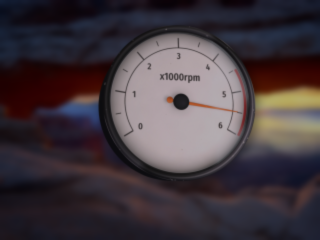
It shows 5500; rpm
